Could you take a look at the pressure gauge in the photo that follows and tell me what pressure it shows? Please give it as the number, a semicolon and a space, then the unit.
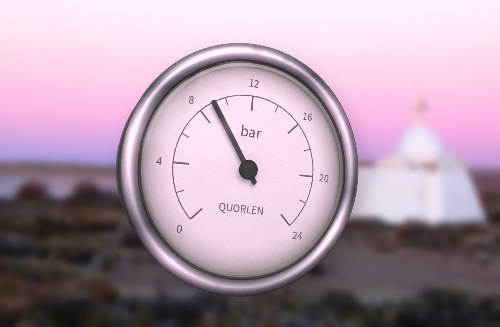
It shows 9; bar
